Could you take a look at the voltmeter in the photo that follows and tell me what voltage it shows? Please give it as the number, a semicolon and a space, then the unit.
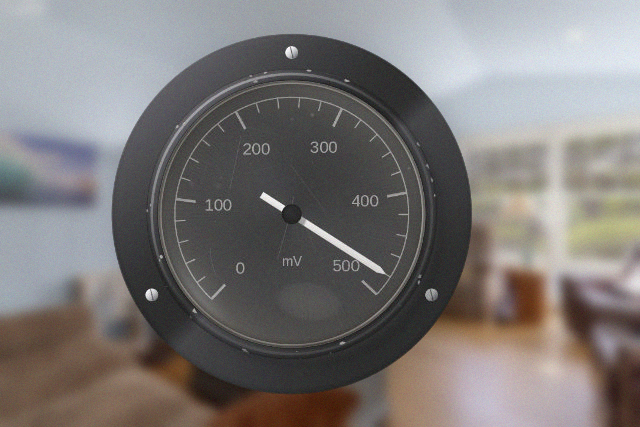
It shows 480; mV
